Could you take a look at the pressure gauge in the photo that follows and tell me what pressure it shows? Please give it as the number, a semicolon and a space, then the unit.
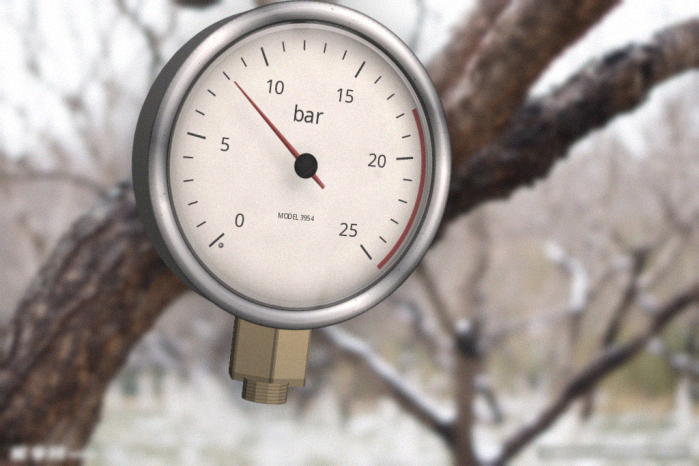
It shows 8; bar
